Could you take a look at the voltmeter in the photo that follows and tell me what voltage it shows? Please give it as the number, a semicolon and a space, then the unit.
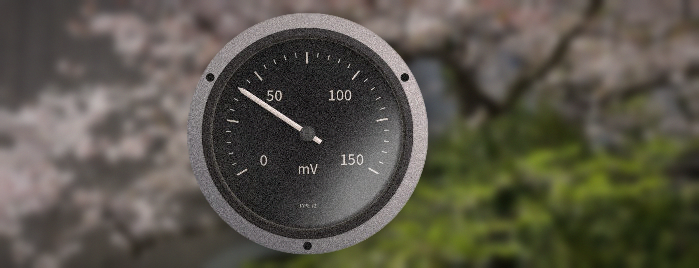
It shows 40; mV
